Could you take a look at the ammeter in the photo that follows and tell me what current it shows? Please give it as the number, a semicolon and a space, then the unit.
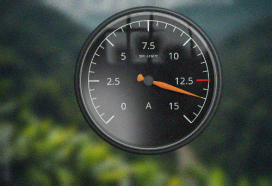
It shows 13.5; A
